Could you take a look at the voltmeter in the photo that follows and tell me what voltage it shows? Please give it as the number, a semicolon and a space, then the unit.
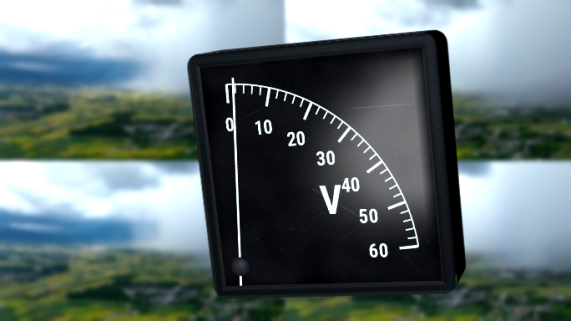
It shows 2; V
